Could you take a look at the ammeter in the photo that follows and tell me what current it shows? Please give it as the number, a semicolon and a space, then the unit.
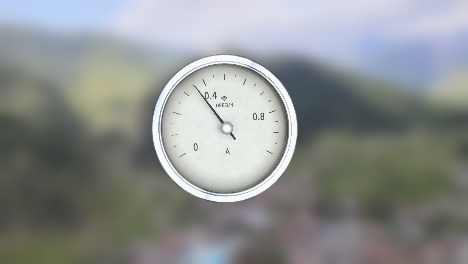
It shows 0.35; A
